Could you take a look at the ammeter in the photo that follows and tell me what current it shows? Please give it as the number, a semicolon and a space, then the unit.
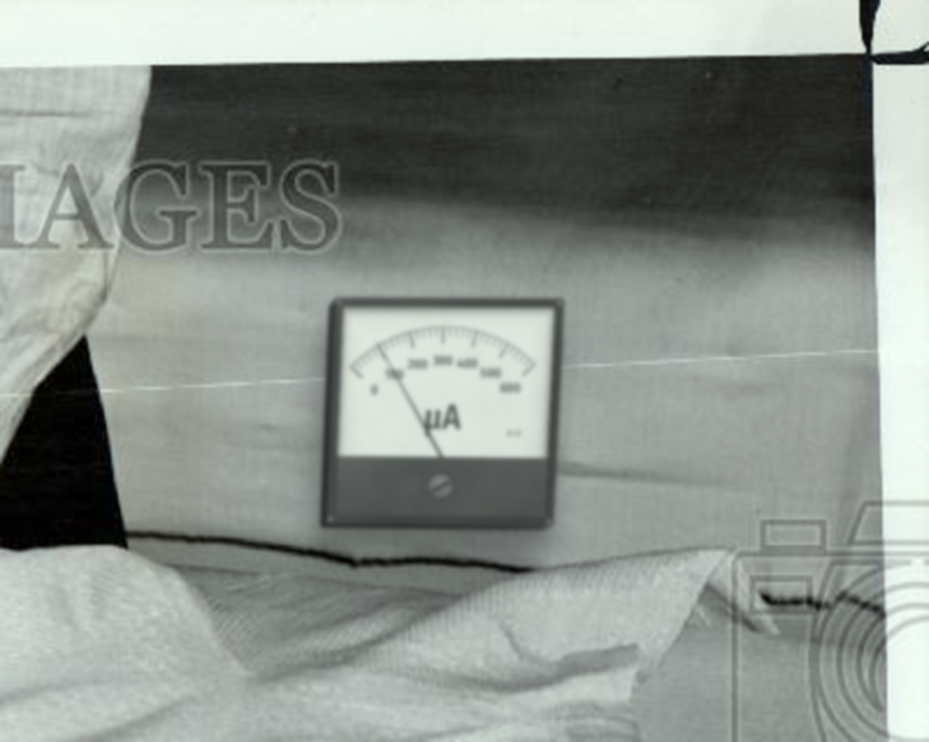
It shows 100; µA
